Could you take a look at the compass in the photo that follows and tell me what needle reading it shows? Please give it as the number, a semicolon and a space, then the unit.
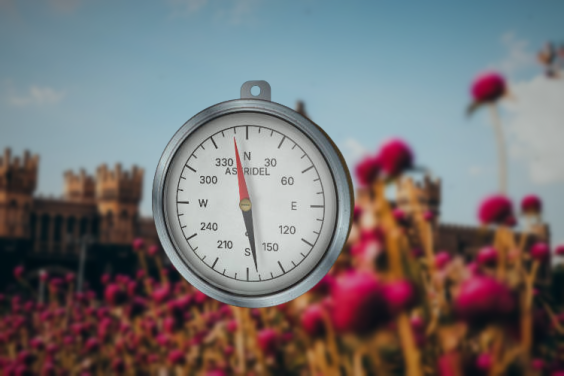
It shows 350; °
